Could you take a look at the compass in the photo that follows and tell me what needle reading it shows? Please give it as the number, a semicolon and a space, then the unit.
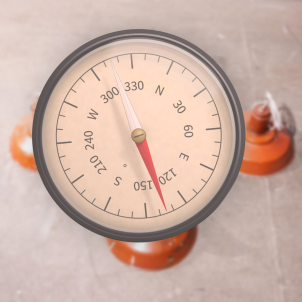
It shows 135; °
